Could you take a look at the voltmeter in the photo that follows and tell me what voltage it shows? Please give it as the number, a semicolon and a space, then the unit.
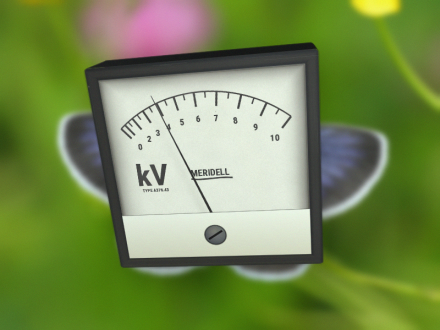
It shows 4; kV
